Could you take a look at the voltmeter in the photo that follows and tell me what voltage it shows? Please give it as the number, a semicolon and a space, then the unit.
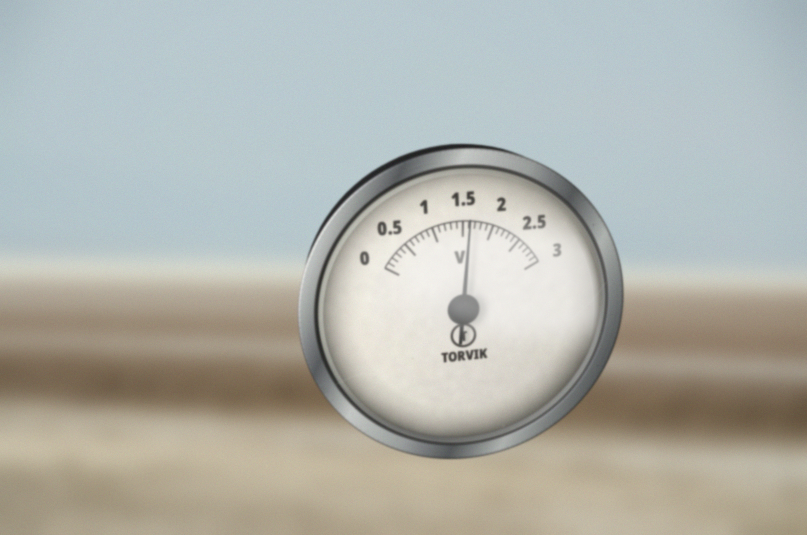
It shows 1.6; V
